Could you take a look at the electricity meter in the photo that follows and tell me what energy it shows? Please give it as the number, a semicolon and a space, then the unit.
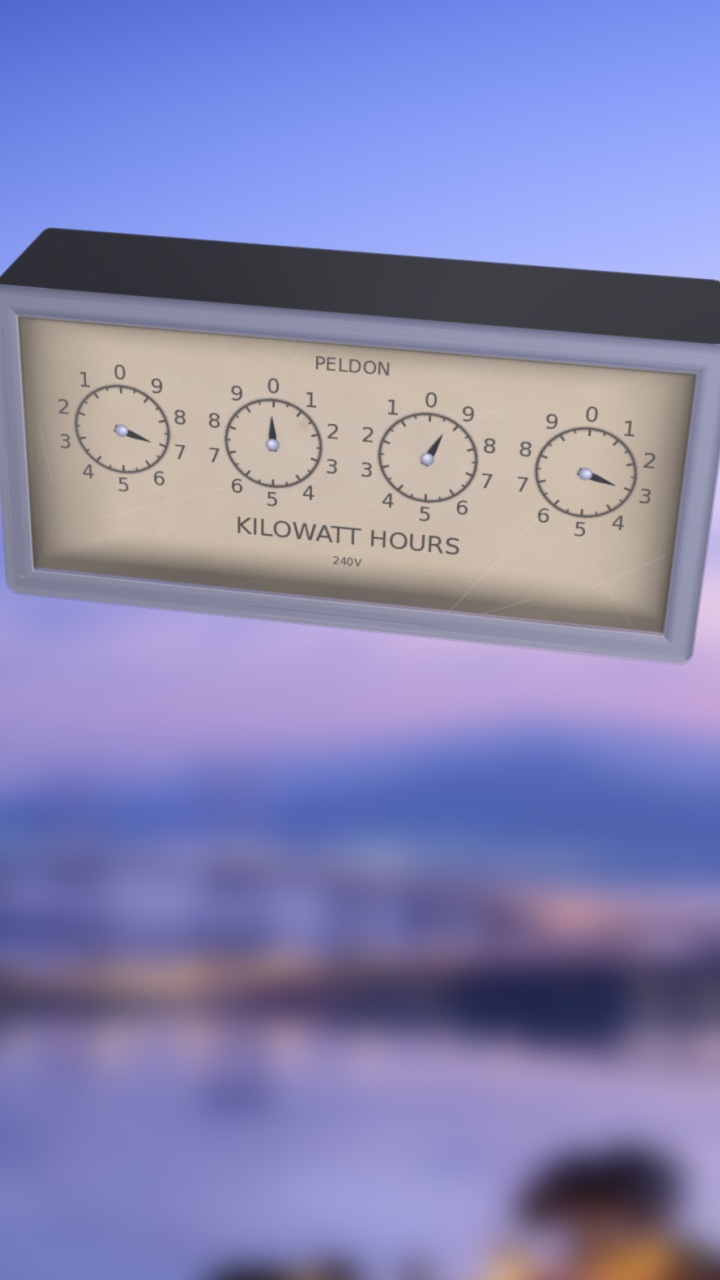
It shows 6993; kWh
